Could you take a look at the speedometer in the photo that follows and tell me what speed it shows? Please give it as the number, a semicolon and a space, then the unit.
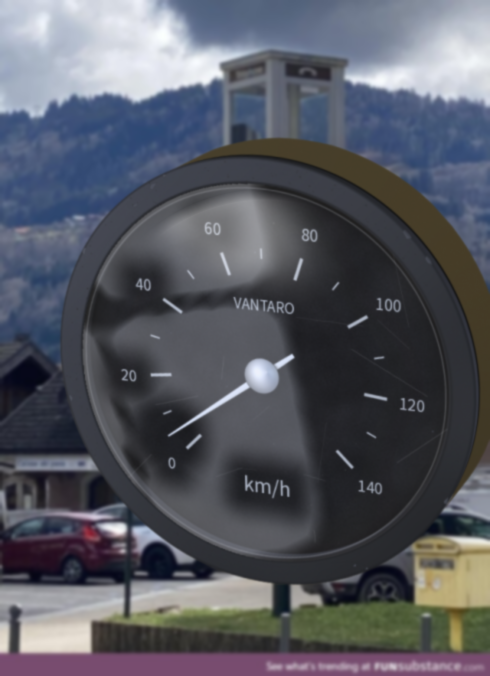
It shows 5; km/h
